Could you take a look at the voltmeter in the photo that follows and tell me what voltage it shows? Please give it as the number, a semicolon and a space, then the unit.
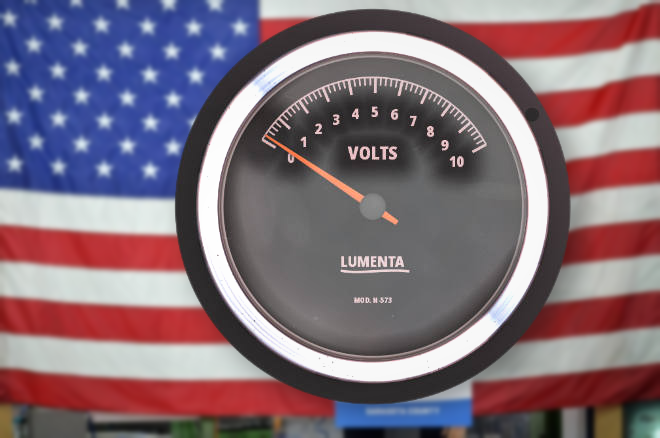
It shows 0.2; V
